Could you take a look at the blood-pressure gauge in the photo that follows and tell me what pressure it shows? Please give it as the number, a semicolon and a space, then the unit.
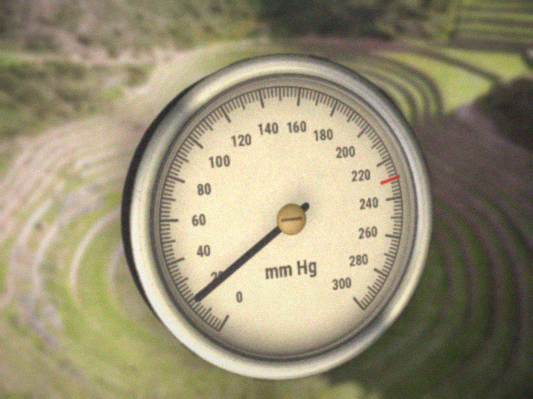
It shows 20; mmHg
